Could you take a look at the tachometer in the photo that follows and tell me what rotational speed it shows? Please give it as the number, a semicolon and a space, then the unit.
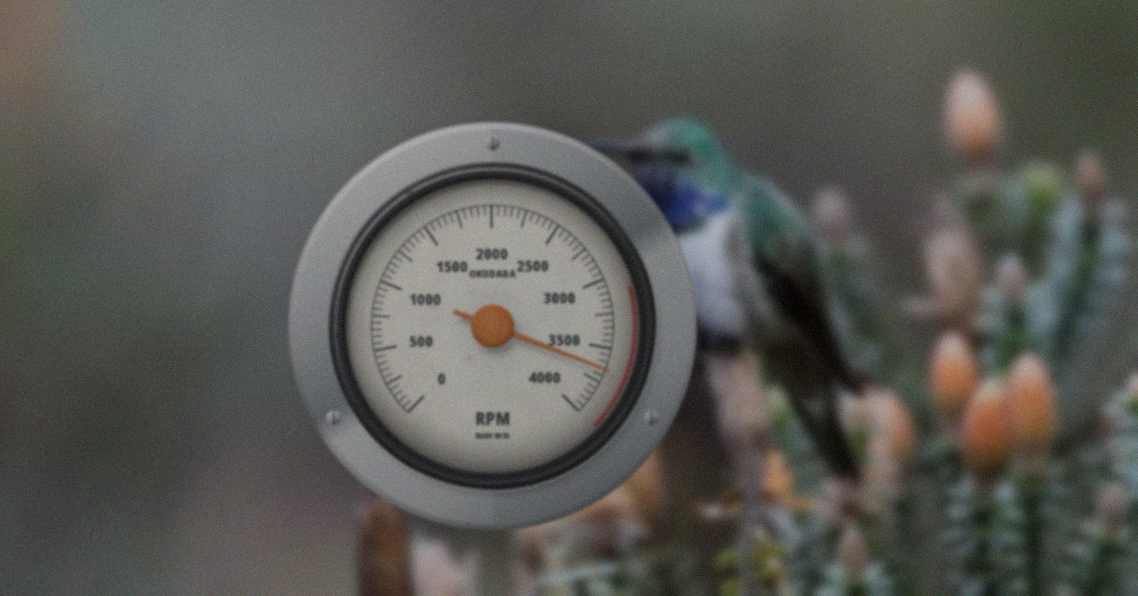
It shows 3650; rpm
